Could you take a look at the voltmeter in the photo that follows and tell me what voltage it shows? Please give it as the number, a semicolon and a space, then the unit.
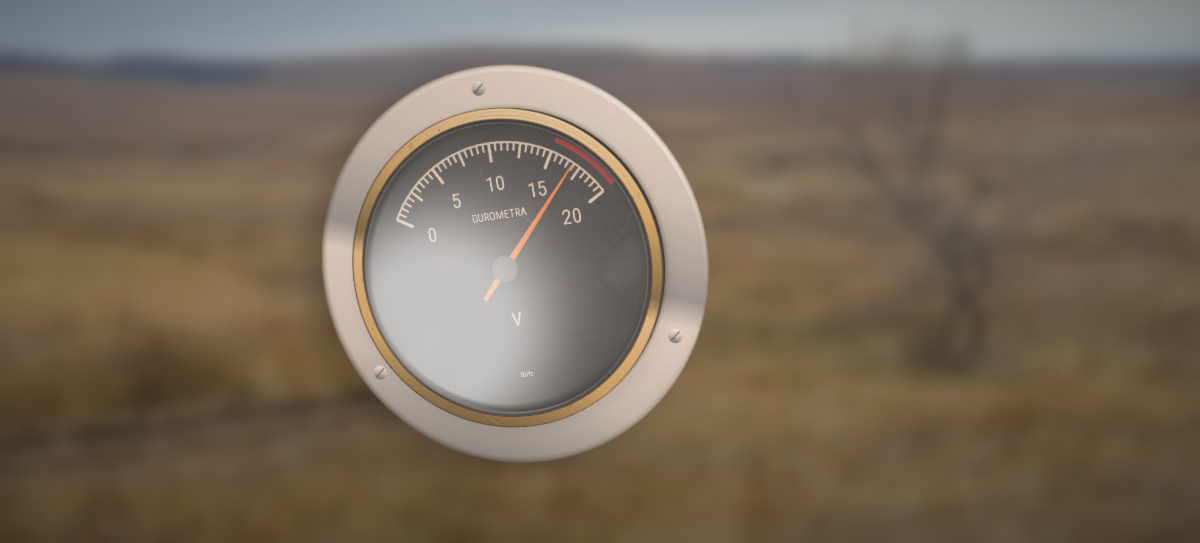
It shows 17; V
